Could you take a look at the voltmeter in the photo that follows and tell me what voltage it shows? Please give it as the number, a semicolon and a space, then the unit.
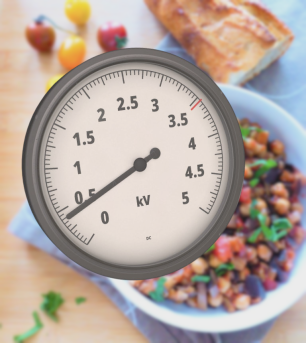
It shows 0.4; kV
